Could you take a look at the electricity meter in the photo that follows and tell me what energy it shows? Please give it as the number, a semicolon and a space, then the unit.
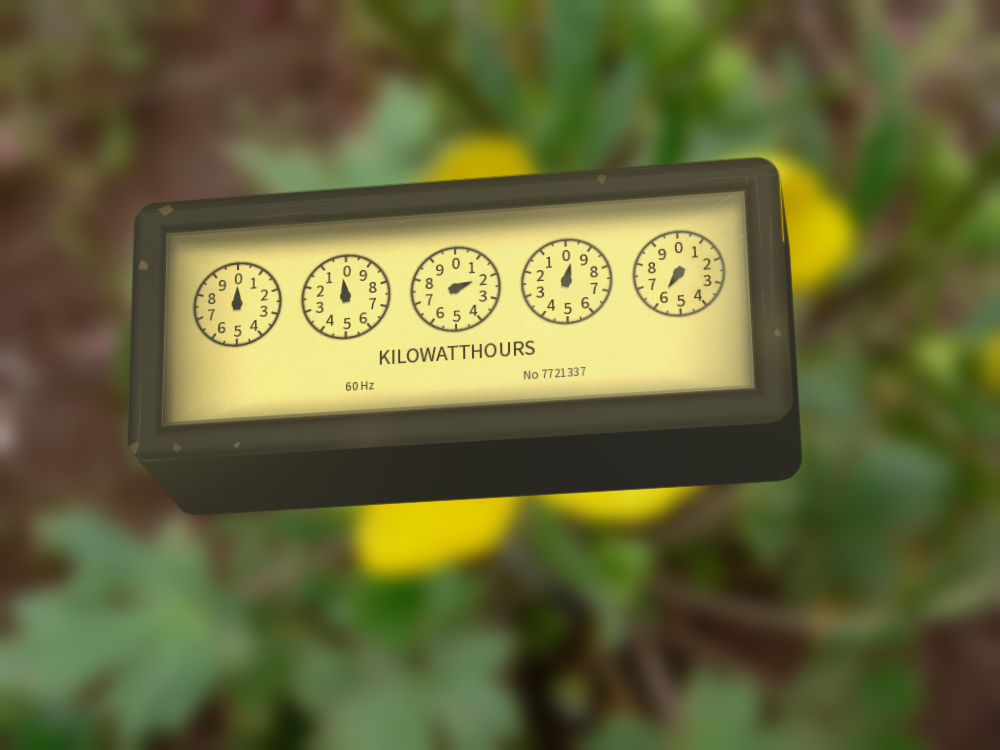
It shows 196; kWh
